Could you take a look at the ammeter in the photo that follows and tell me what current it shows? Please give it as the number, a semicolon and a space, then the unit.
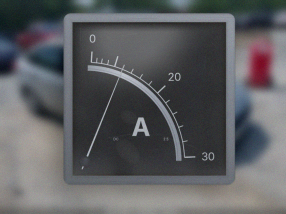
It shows 12; A
